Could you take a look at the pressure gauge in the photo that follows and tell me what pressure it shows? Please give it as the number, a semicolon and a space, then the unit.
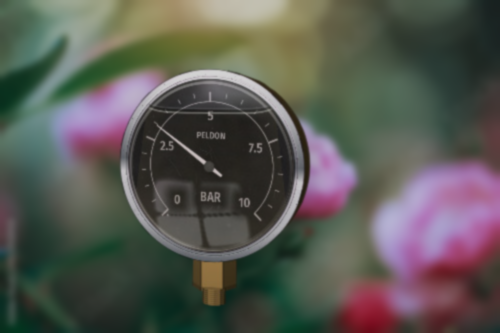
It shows 3; bar
